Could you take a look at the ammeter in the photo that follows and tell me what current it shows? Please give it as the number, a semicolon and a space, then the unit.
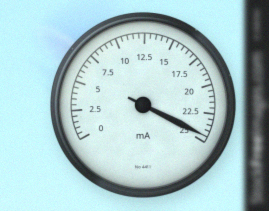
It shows 24.5; mA
